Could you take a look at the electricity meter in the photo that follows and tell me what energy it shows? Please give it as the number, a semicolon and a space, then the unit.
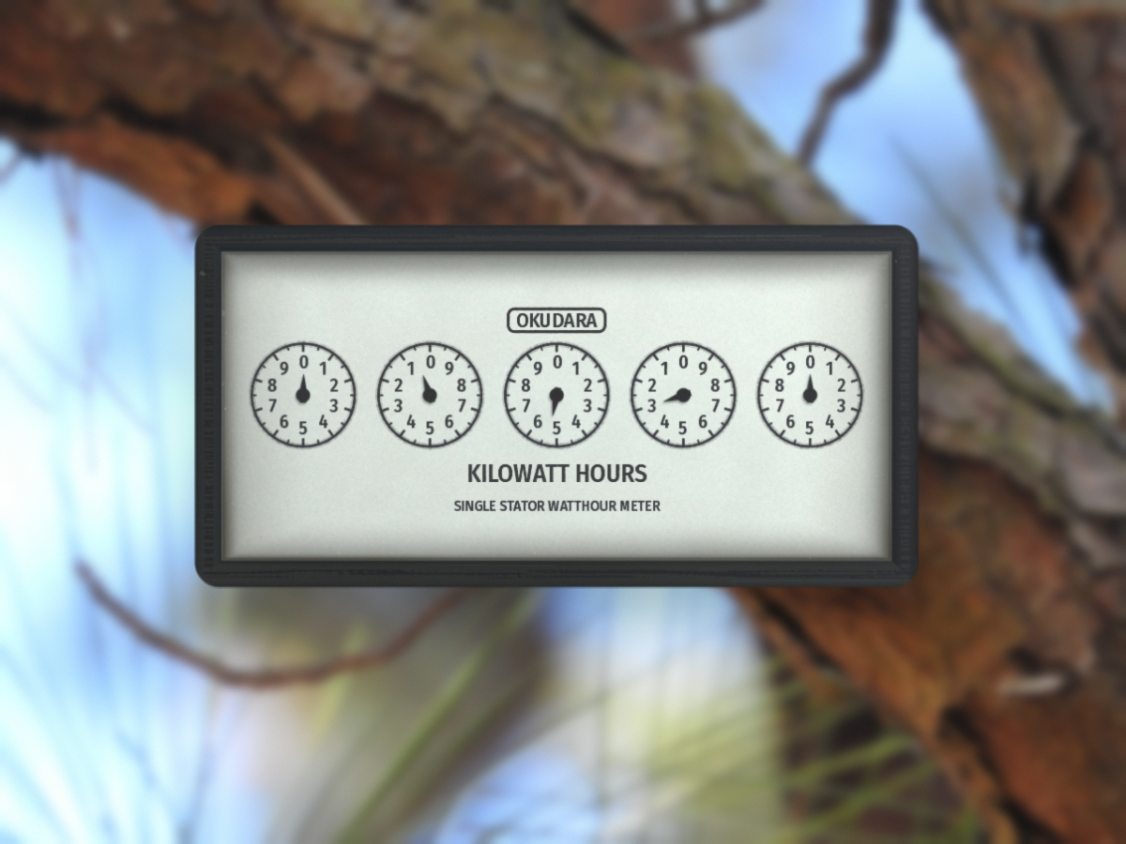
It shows 530; kWh
